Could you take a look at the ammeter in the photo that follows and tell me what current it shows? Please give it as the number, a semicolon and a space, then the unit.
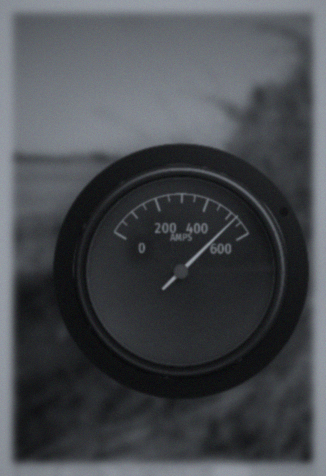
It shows 525; A
